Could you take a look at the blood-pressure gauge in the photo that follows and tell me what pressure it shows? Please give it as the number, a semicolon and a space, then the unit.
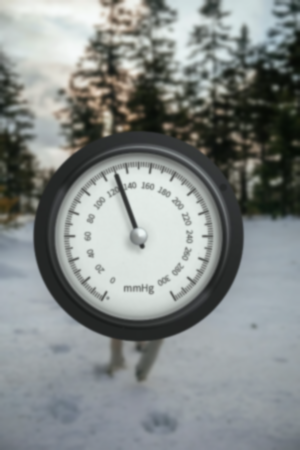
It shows 130; mmHg
